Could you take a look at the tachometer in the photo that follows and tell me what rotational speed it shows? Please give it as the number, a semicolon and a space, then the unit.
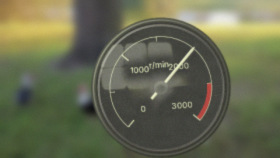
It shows 2000; rpm
